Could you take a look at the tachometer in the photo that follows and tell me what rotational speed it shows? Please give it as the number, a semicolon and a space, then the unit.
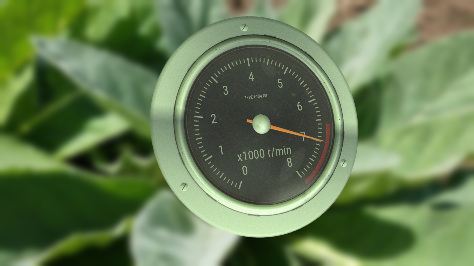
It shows 7000; rpm
